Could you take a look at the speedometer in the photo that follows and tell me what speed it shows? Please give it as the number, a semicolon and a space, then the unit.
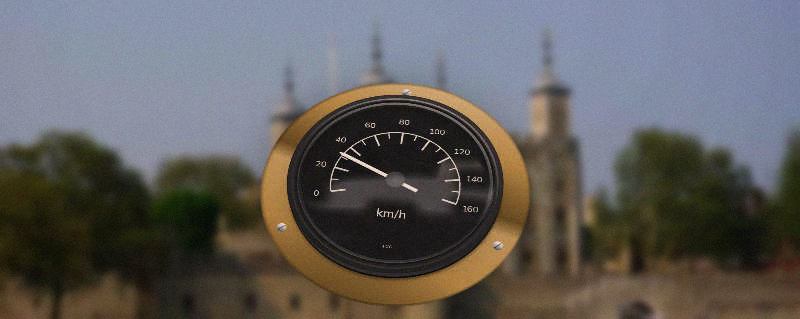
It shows 30; km/h
